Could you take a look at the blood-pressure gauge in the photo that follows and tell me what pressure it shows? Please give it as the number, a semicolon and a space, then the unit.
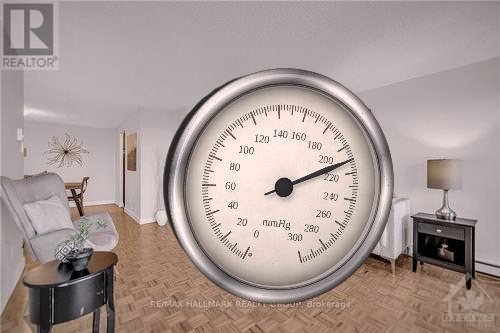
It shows 210; mmHg
